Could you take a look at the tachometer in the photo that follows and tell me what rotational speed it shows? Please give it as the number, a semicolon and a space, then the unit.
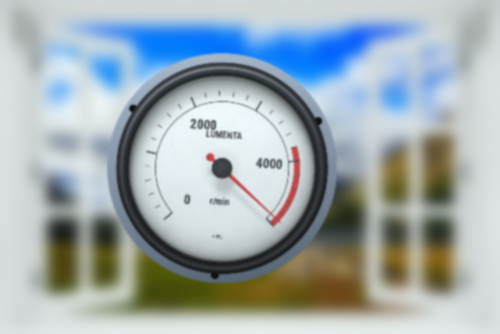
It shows 4900; rpm
